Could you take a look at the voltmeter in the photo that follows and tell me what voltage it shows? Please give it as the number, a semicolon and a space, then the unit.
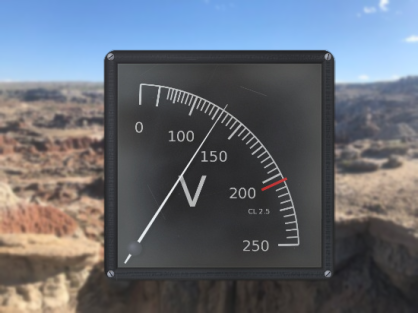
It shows 130; V
